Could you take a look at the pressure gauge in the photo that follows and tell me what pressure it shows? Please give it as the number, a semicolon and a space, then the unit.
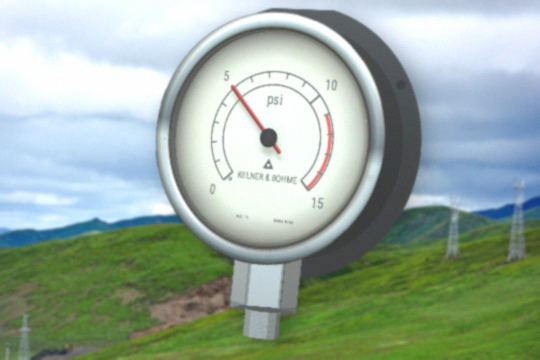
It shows 5; psi
